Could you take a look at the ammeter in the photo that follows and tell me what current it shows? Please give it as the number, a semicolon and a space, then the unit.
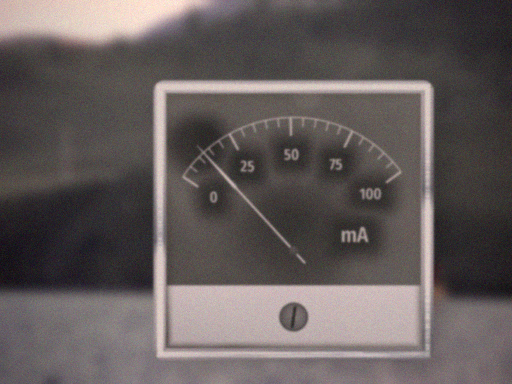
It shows 12.5; mA
